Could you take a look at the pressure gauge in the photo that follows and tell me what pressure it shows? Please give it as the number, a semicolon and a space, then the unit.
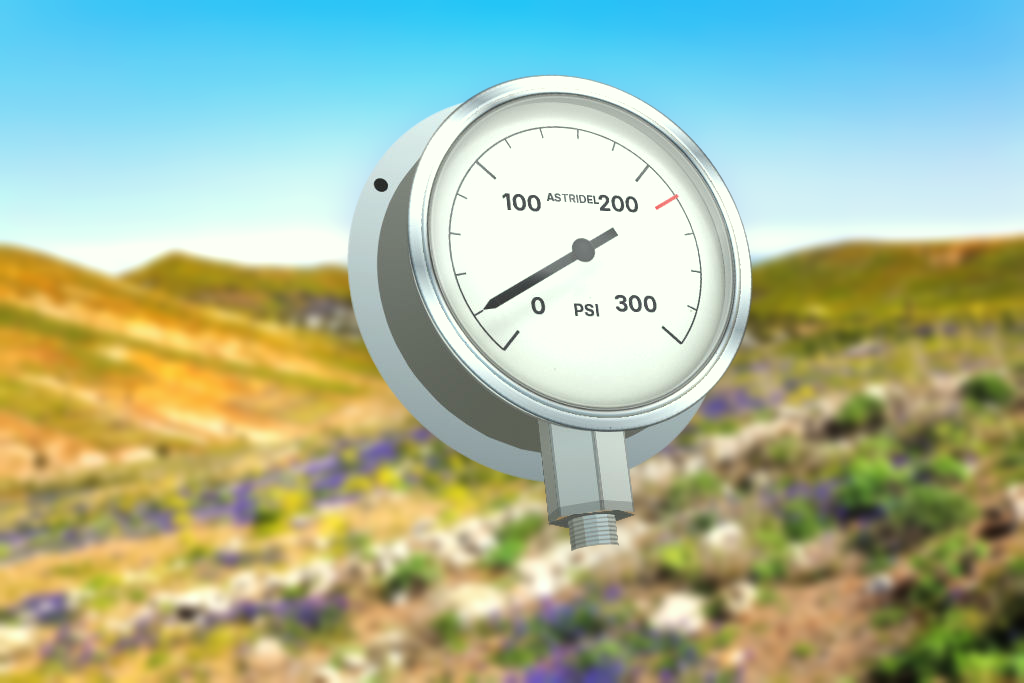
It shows 20; psi
